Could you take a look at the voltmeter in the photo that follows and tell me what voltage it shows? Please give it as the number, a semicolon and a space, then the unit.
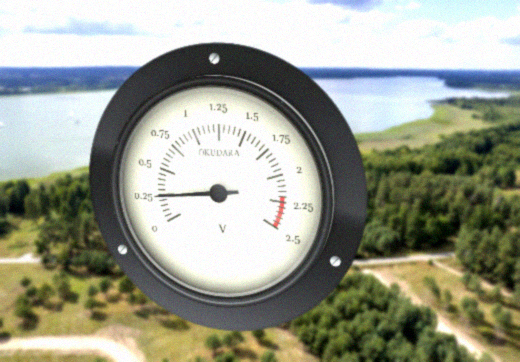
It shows 0.25; V
